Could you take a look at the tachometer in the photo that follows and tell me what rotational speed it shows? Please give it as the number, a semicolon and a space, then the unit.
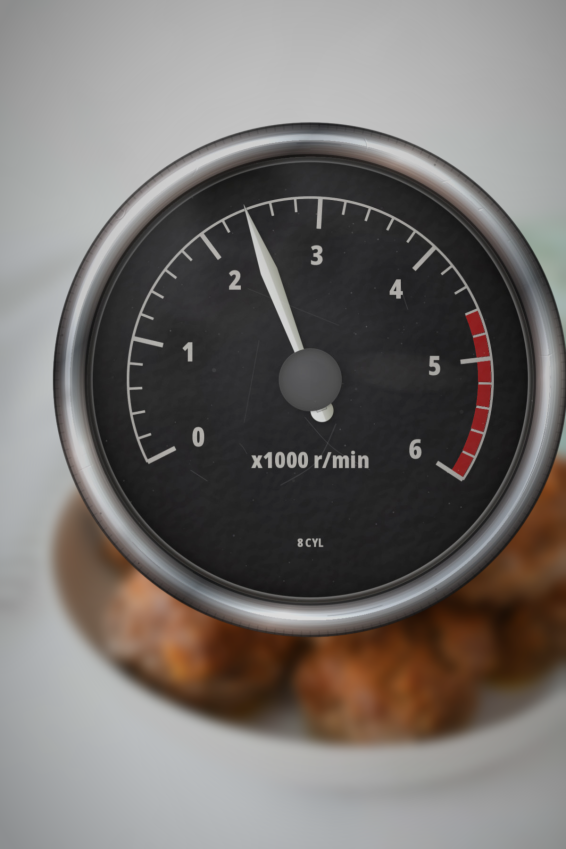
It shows 2400; rpm
